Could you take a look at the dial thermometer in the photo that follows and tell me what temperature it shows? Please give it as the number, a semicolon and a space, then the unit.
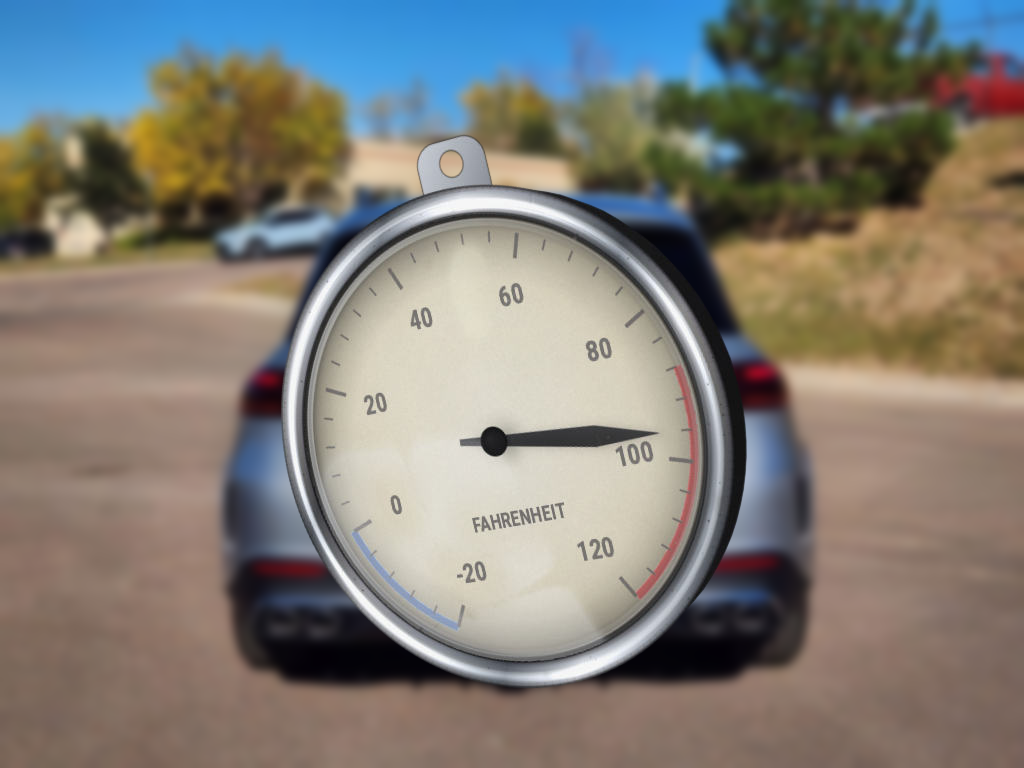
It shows 96; °F
